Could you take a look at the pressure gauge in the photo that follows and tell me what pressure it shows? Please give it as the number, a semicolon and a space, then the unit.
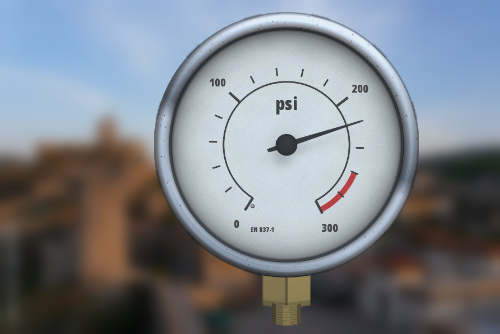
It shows 220; psi
